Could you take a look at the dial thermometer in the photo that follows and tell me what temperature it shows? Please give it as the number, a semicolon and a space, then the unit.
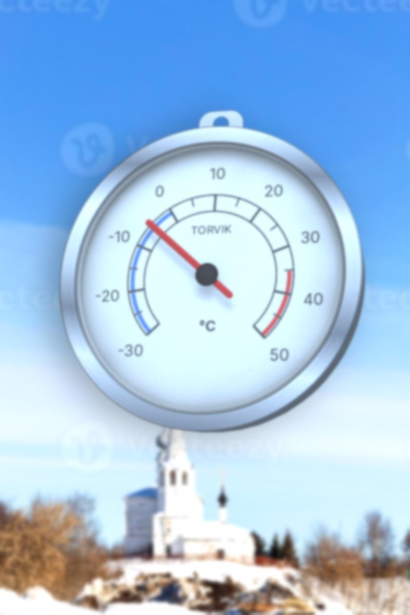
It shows -5; °C
